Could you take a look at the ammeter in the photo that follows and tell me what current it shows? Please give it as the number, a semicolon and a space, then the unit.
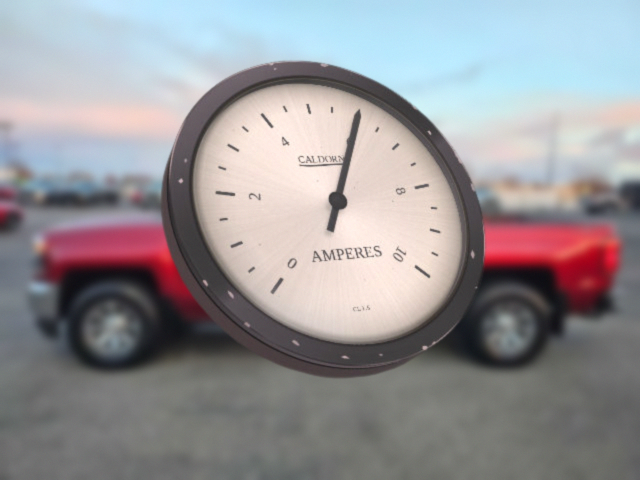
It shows 6; A
